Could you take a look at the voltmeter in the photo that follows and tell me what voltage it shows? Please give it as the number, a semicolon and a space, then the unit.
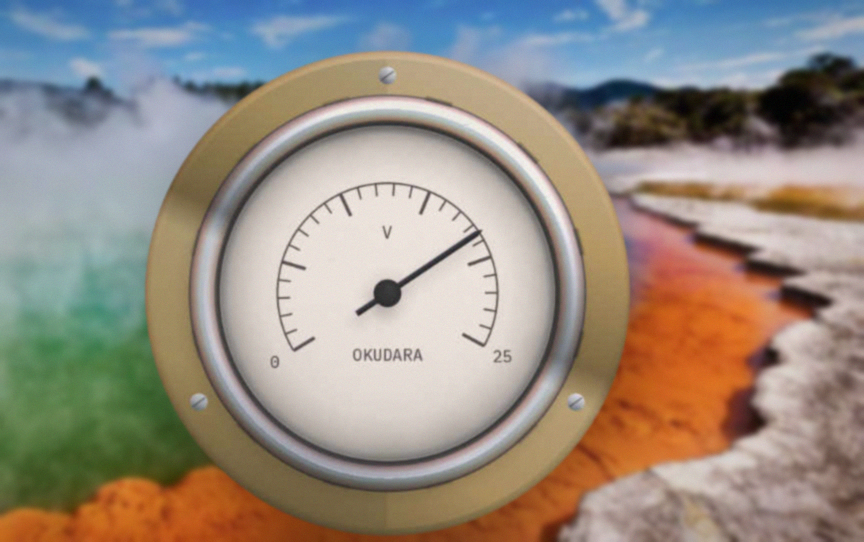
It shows 18.5; V
